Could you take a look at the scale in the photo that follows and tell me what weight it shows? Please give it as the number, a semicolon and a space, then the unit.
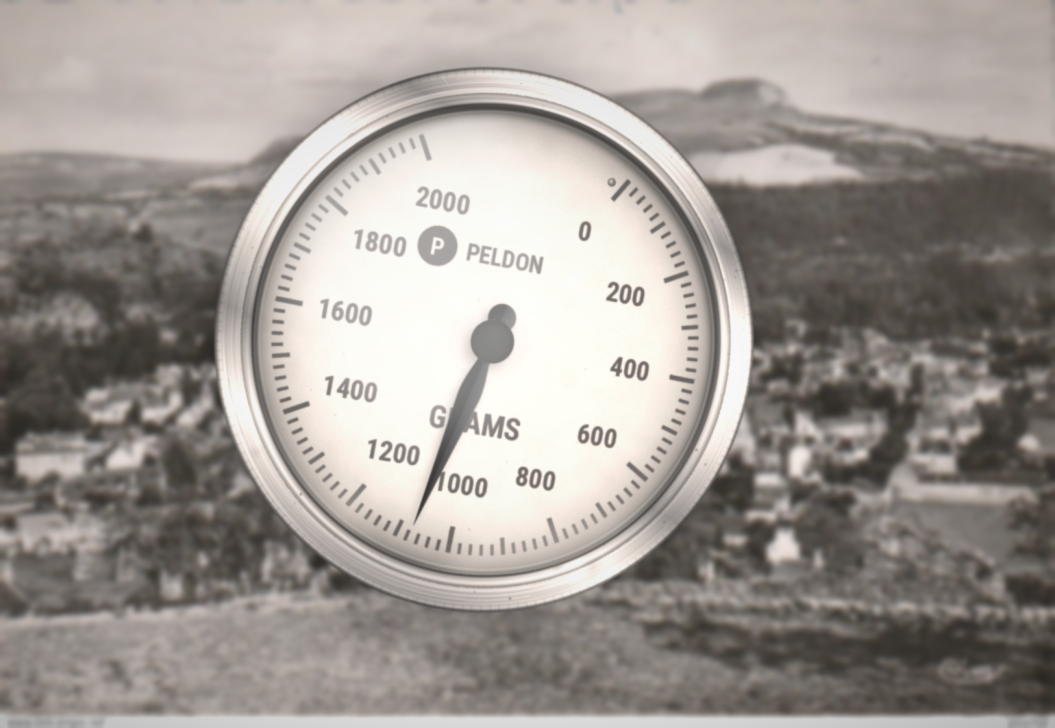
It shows 1080; g
